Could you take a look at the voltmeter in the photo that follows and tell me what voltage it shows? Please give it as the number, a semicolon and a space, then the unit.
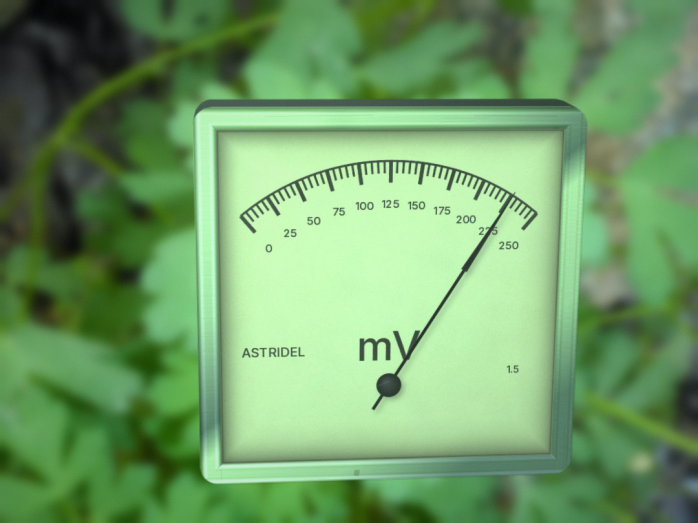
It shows 225; mV
